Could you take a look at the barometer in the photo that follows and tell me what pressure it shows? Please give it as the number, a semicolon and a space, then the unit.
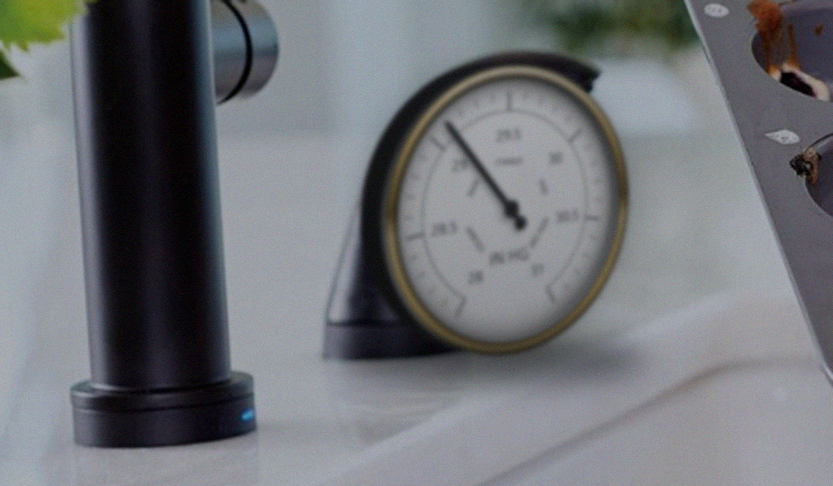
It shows 29.1; inHg
